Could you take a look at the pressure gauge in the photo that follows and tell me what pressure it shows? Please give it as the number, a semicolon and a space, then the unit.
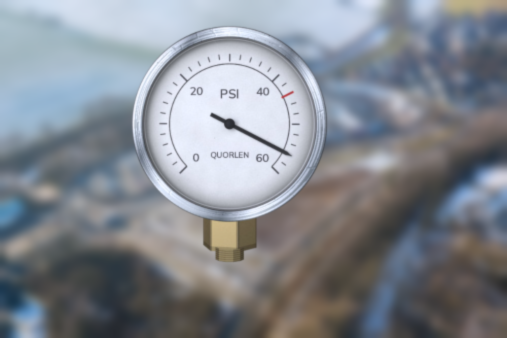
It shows 56; psi
